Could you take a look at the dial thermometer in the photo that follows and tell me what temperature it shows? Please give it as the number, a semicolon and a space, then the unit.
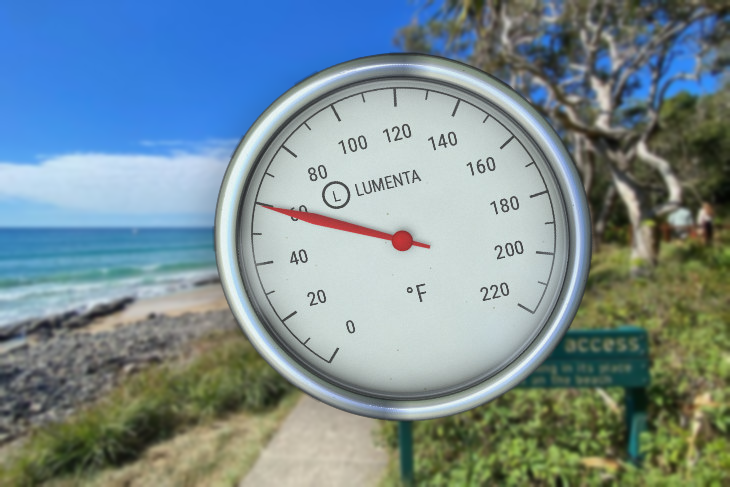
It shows 60; °F
